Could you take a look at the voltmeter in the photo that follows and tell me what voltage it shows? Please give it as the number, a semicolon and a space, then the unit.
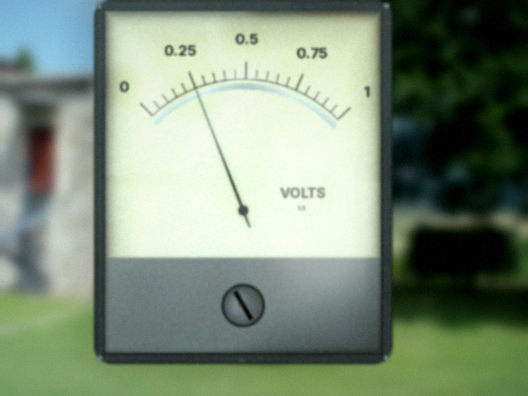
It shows 0.25; V
